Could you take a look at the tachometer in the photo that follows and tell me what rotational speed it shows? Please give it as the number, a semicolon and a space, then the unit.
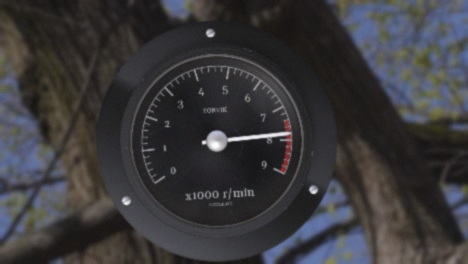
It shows 7800; rpm
